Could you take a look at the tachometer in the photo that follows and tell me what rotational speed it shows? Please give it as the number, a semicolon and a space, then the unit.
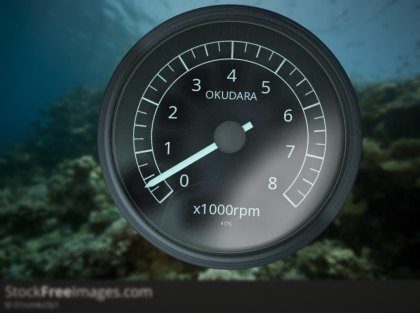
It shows 375; rpm
